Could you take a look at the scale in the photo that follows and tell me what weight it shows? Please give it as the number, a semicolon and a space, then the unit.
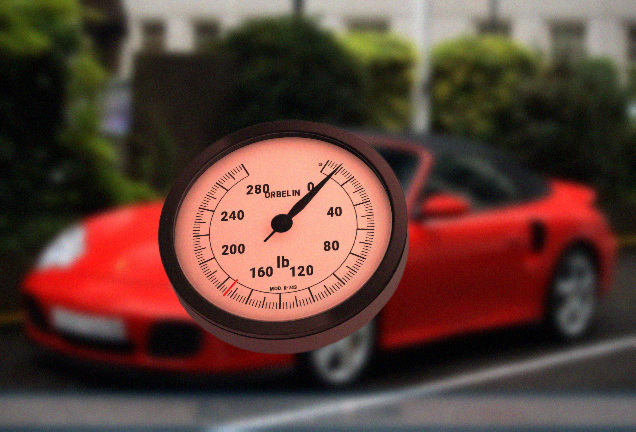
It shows 10; lb
